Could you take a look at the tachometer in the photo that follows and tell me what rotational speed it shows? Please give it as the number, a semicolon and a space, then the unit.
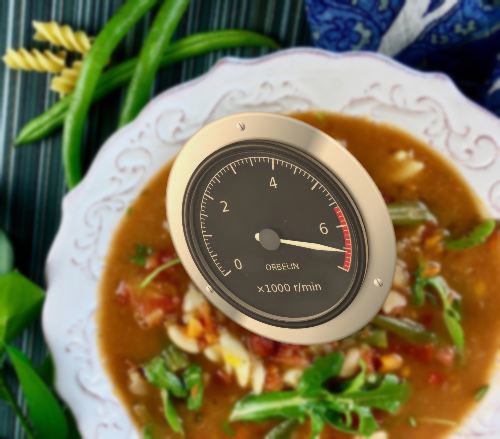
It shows 6500; rpm
